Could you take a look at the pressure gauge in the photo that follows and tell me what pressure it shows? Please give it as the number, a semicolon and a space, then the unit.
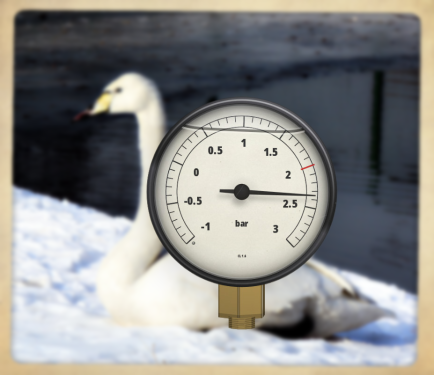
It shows 2.35; bar
